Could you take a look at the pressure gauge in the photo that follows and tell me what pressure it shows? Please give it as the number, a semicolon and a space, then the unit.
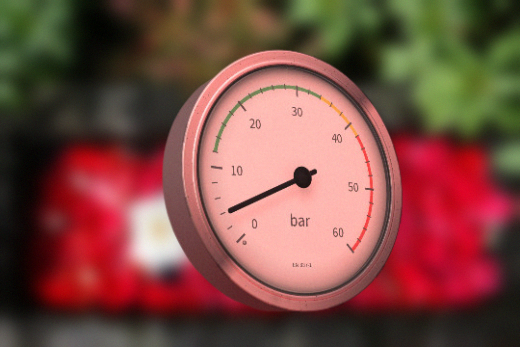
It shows 4; bar
